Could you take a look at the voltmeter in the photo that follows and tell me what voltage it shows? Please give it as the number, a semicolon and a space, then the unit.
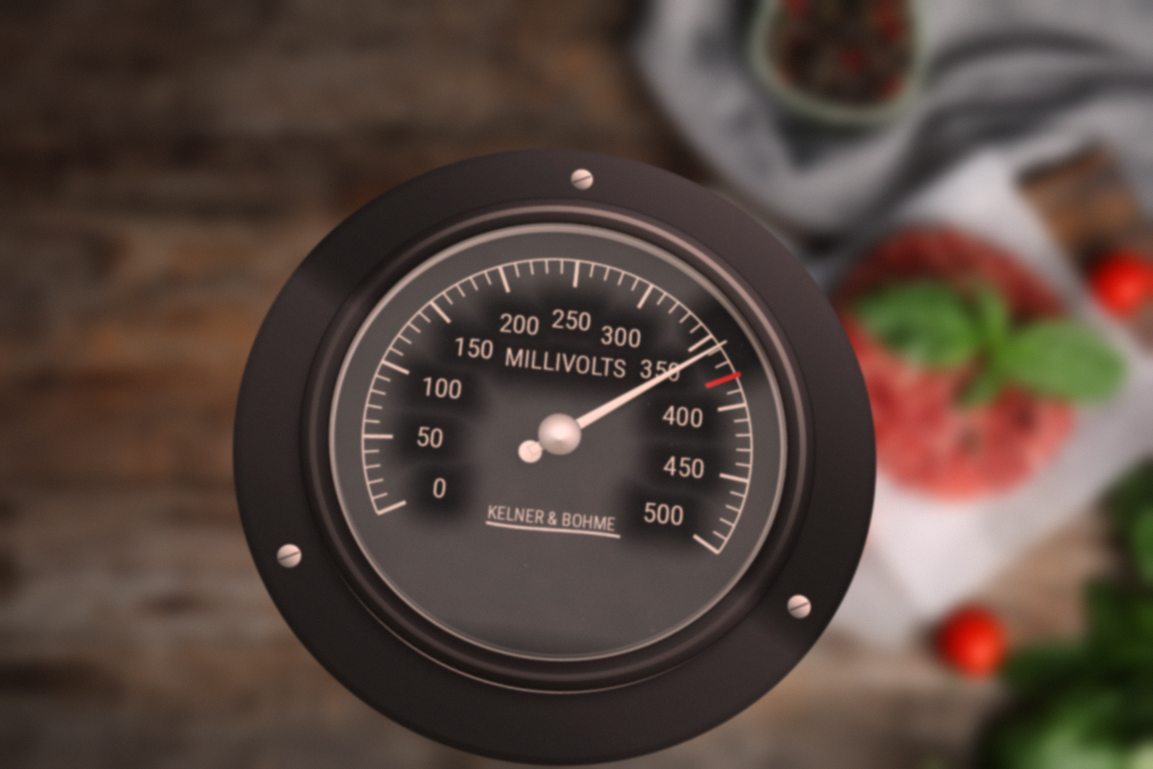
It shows 360; mV
